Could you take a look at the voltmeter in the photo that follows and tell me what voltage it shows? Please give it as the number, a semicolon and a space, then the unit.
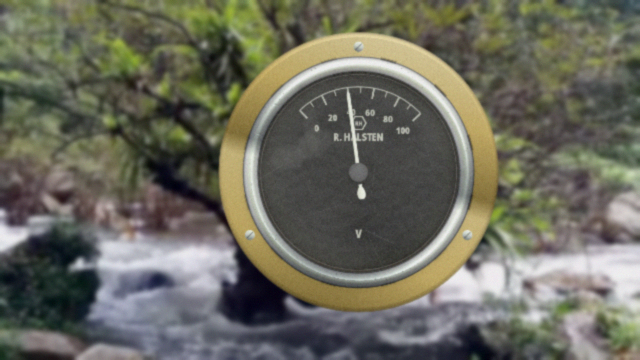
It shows 40; V
